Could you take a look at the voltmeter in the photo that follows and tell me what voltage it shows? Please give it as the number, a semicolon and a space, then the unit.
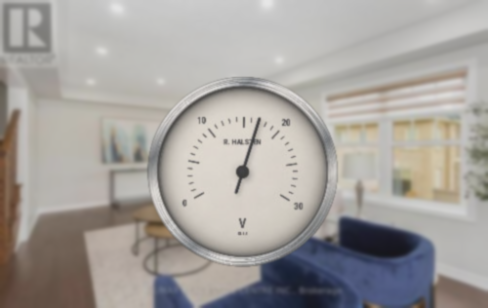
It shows 17; V
